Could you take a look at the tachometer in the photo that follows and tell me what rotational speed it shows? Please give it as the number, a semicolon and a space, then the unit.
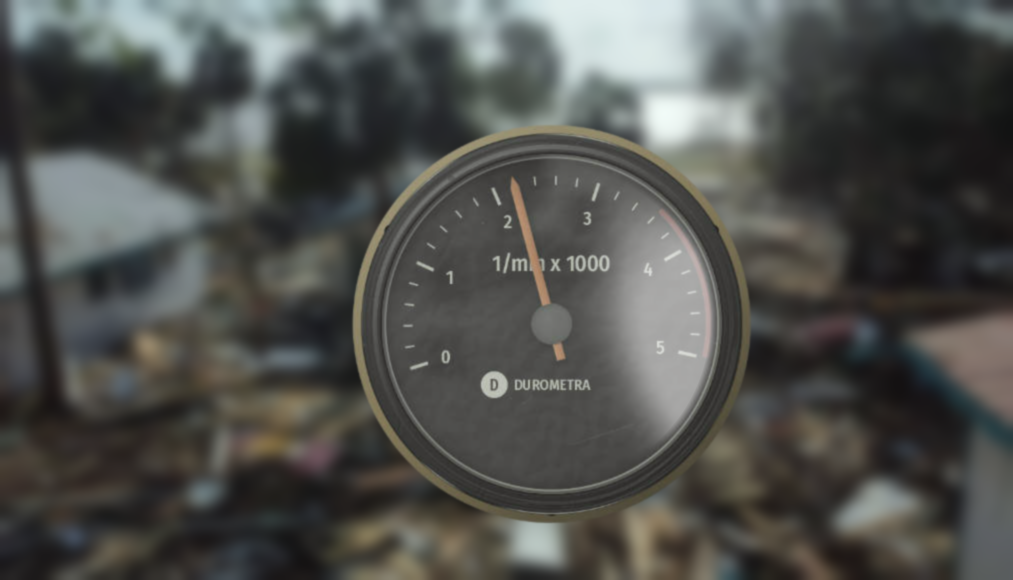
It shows 2200; rpm
